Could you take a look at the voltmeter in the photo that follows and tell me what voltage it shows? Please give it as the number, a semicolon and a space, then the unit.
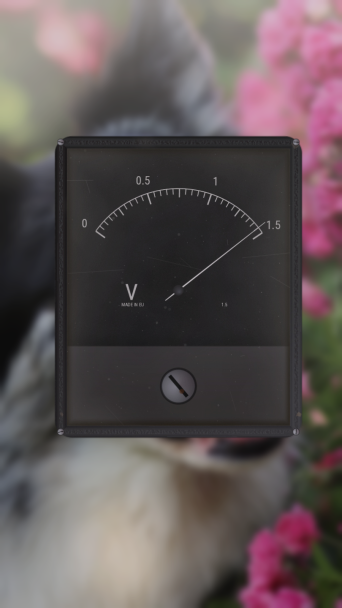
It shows 1.45; V
